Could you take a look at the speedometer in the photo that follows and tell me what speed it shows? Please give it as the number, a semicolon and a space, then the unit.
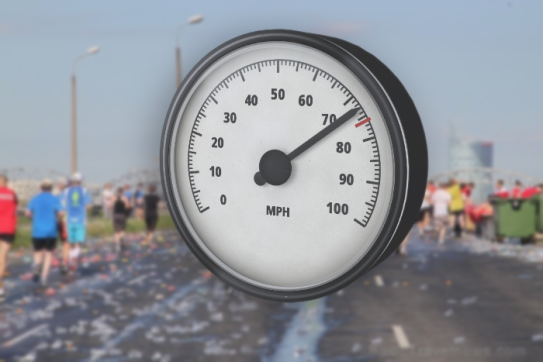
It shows 73; mph
